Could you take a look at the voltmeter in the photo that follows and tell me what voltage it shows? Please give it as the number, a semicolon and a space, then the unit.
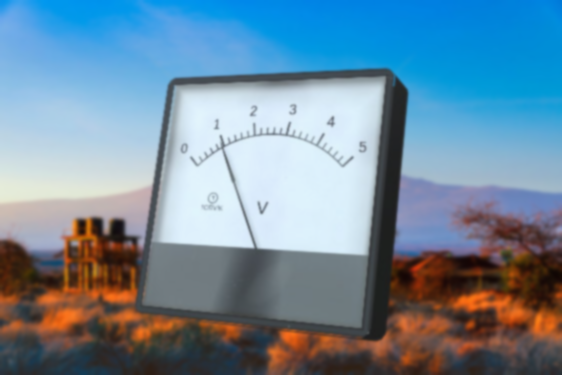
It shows 1; V
